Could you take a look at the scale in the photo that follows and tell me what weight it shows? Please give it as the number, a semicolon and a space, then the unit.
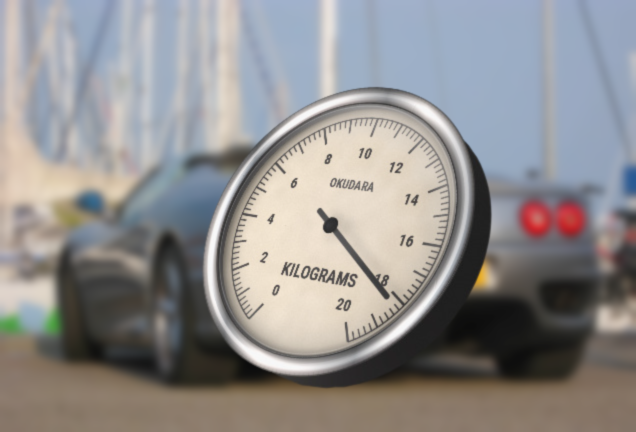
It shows 18.2; kg
